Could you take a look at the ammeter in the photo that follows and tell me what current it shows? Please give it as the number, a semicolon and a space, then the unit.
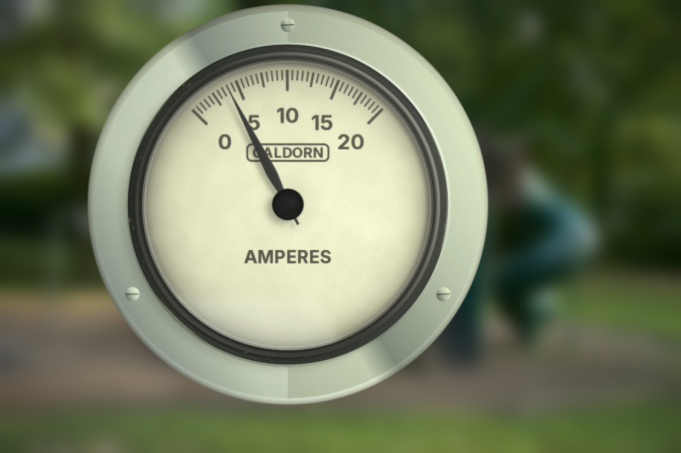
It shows 4; A
